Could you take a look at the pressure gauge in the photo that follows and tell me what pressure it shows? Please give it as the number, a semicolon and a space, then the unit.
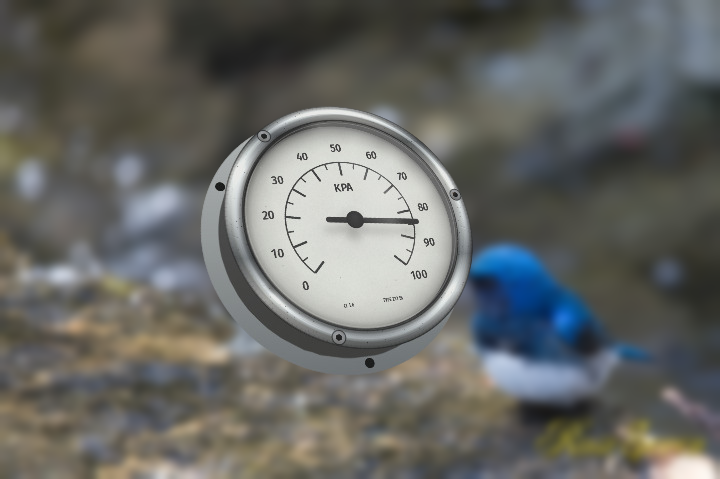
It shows 85; kPa
